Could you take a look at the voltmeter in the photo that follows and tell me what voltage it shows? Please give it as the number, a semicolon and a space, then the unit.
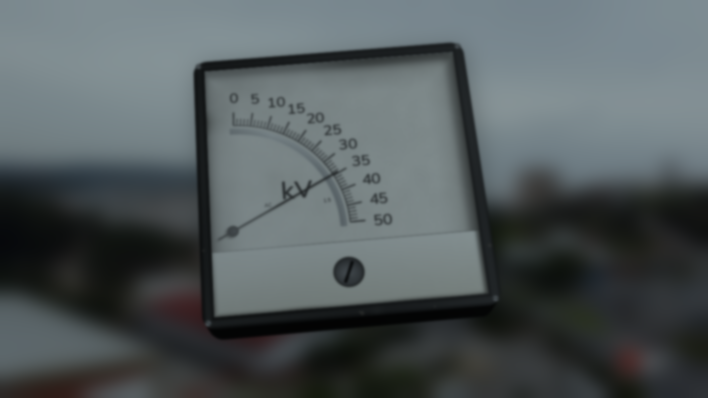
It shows 35; kV
